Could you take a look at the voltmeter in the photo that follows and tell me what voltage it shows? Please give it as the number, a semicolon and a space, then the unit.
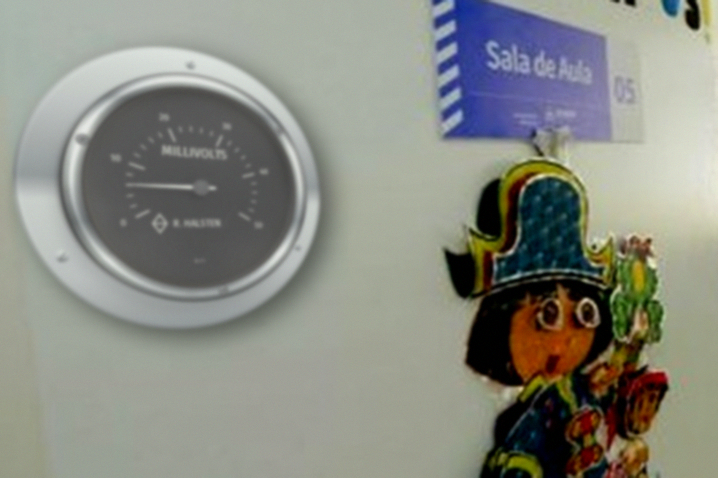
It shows 6; mV
